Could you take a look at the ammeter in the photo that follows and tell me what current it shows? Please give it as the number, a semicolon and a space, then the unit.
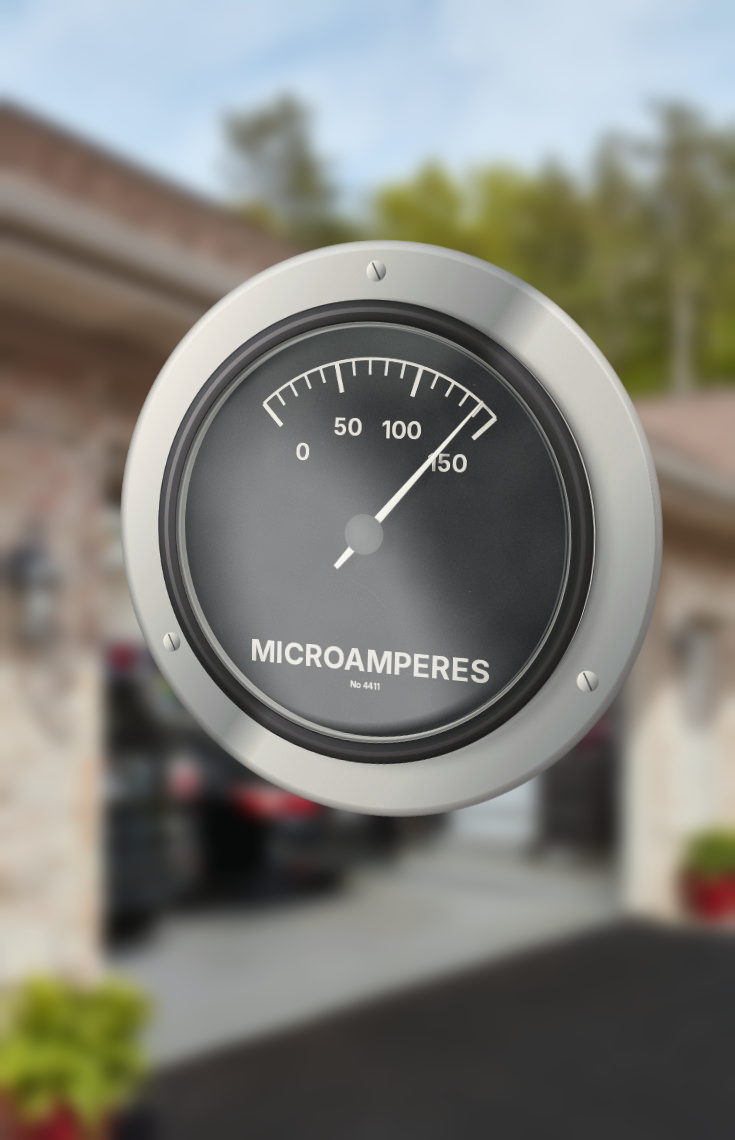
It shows 140; µA
